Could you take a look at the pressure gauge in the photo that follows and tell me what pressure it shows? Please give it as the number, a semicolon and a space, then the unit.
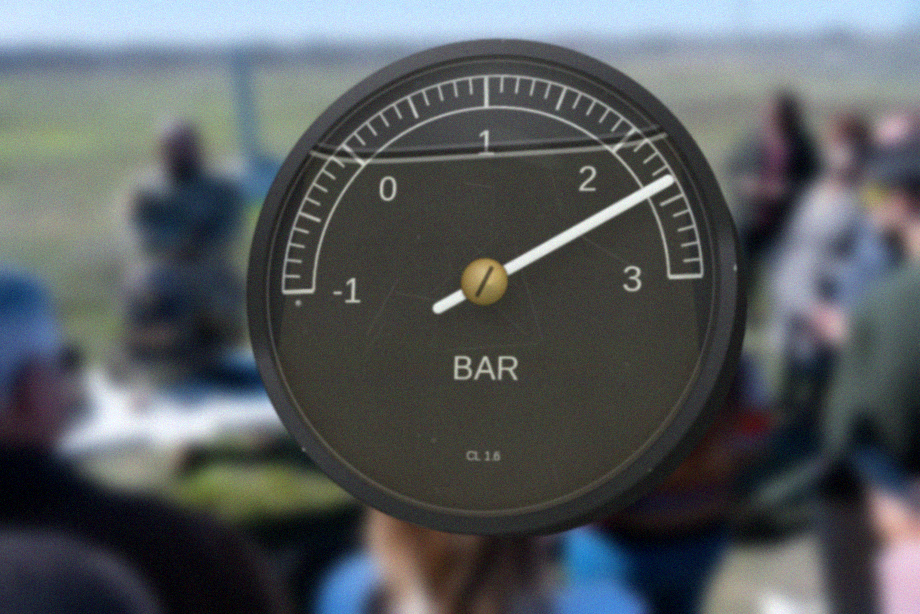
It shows 2.4; bar
